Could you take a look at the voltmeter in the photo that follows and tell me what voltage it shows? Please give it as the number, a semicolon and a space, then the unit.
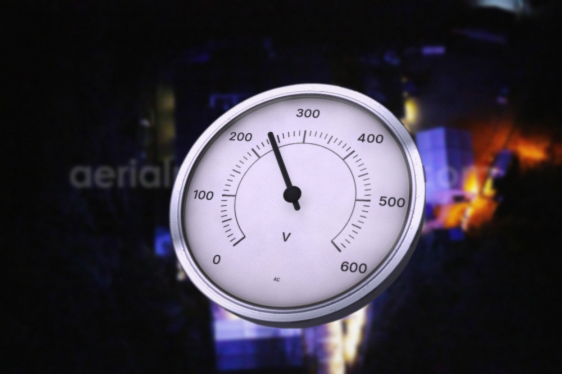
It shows 240; V
